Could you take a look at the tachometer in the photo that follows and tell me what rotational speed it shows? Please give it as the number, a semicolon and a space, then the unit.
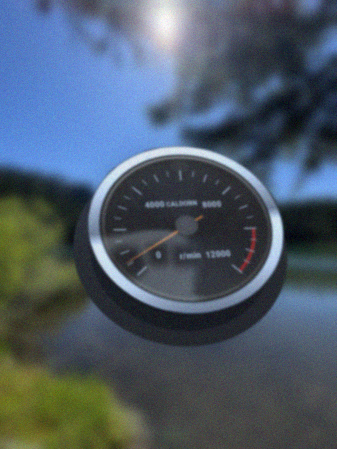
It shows 500; rpm
